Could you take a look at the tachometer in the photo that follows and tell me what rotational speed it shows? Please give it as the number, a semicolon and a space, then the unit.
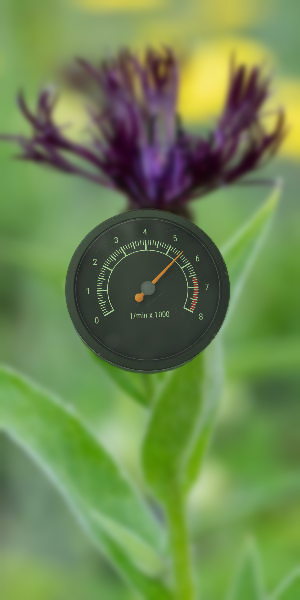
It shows 5500; rpm
